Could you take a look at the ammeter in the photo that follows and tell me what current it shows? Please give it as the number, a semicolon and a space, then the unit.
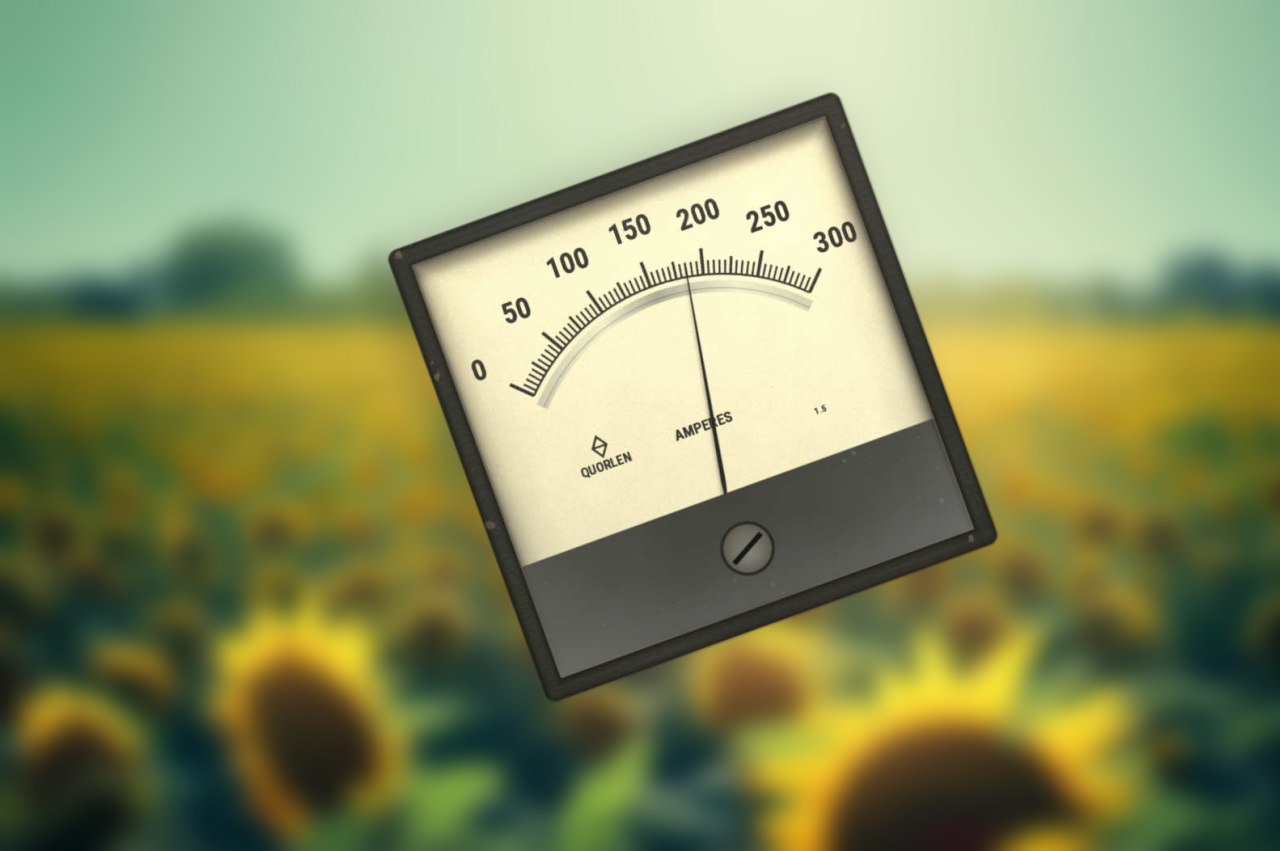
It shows 185; A
